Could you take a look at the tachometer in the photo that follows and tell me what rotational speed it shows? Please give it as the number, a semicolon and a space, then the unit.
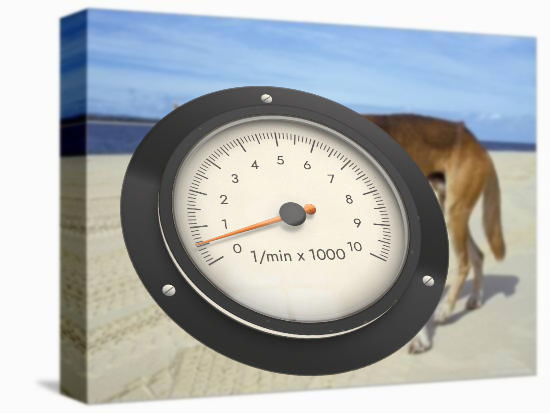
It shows 500; rpm
